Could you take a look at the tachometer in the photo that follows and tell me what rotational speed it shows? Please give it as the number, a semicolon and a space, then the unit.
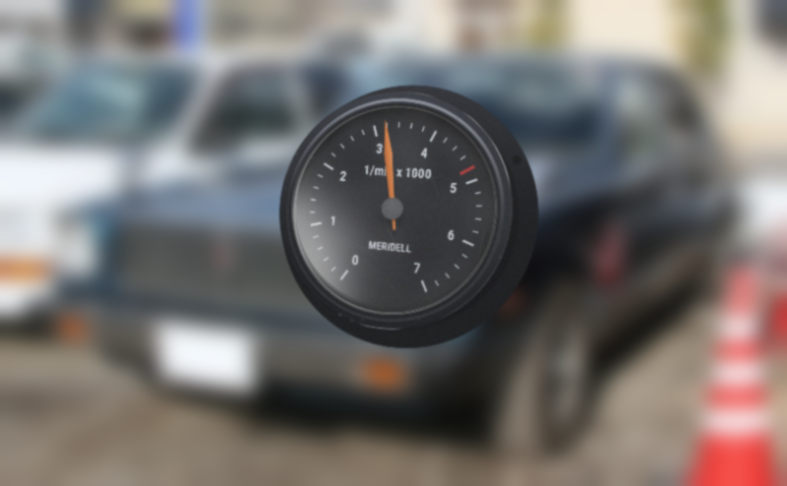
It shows 3200; rpm
